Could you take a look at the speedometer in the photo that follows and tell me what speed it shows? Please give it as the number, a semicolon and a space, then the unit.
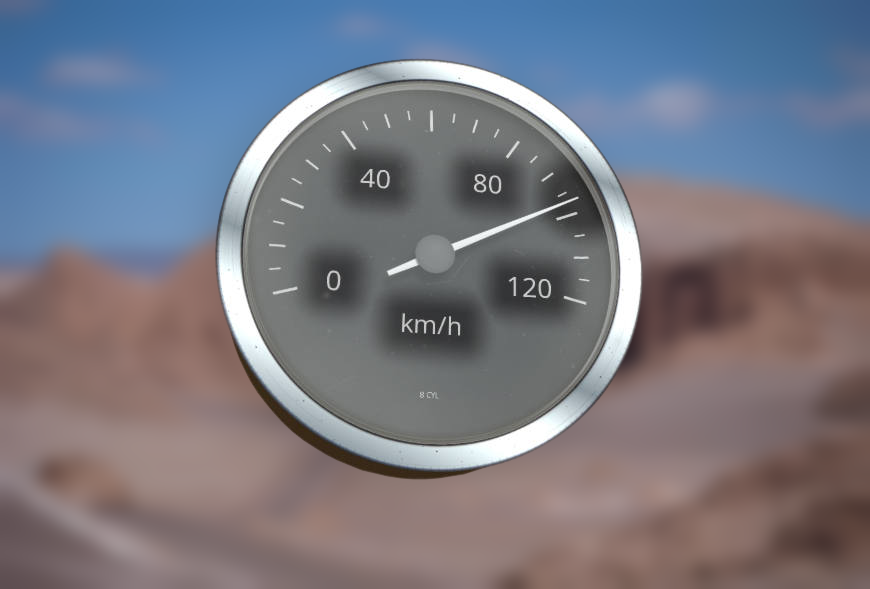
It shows 97.5; km/h
